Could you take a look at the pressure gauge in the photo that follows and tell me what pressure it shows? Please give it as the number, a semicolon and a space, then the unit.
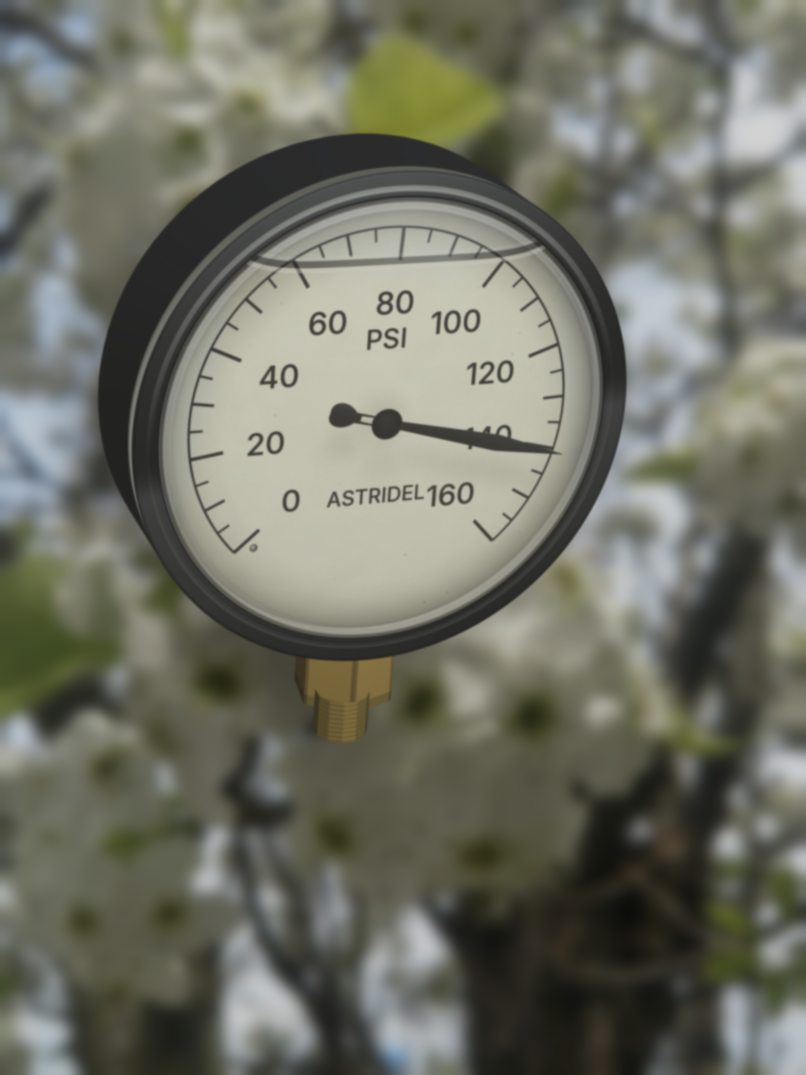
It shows 140; psi
